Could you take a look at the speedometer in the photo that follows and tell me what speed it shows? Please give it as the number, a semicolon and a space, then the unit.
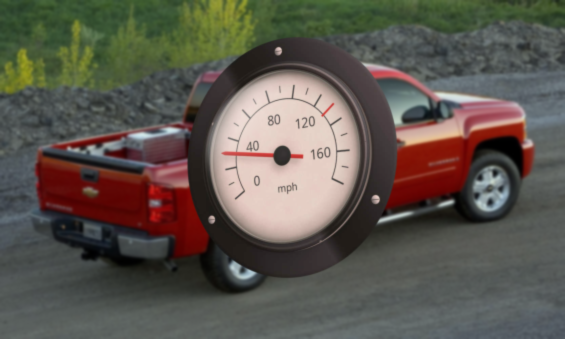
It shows 30; mph
